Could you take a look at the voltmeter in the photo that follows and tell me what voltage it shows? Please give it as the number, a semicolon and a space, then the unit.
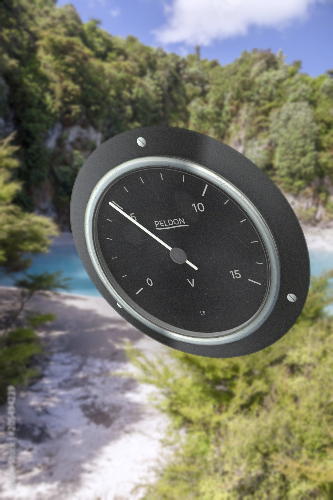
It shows 5; V
